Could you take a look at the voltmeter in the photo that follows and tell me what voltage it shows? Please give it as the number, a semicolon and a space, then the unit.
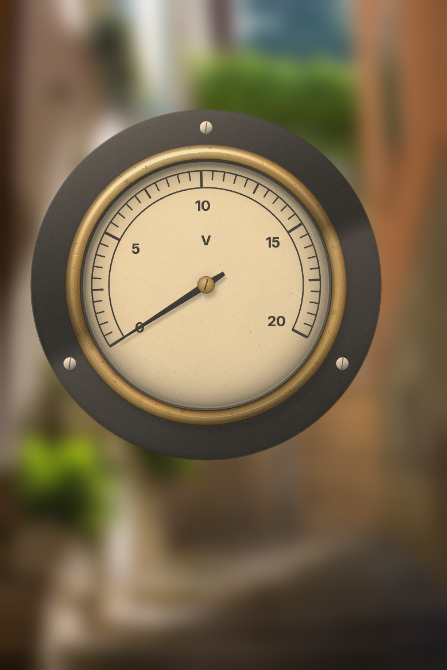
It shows 0; V
